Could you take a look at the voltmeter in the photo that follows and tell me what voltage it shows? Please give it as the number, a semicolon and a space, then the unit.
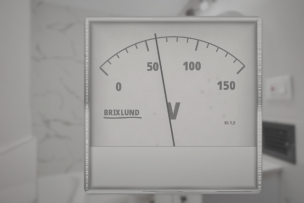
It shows 60; V
